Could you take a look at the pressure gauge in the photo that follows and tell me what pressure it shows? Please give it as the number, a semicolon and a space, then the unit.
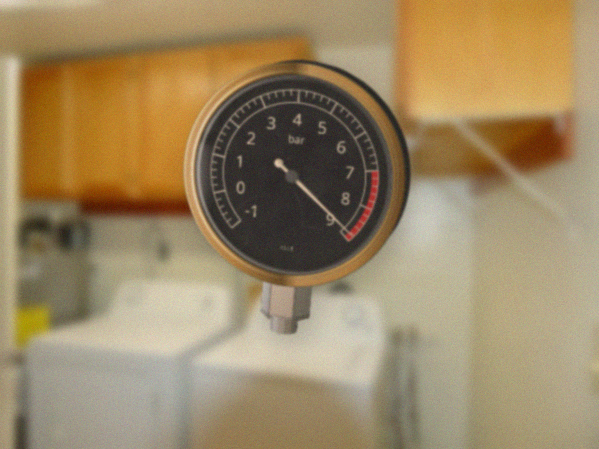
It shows 8.8; bar
